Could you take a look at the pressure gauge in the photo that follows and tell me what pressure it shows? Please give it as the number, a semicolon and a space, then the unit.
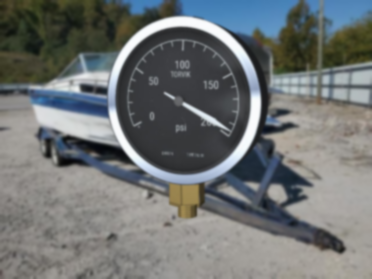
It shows 195; psi
